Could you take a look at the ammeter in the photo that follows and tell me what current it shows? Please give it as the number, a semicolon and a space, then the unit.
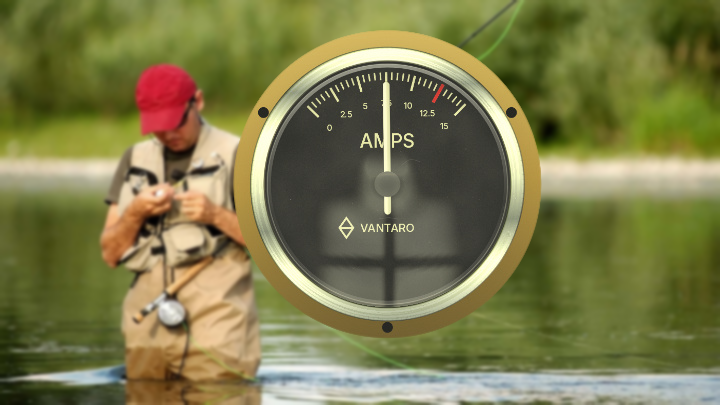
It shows 7.5; A
